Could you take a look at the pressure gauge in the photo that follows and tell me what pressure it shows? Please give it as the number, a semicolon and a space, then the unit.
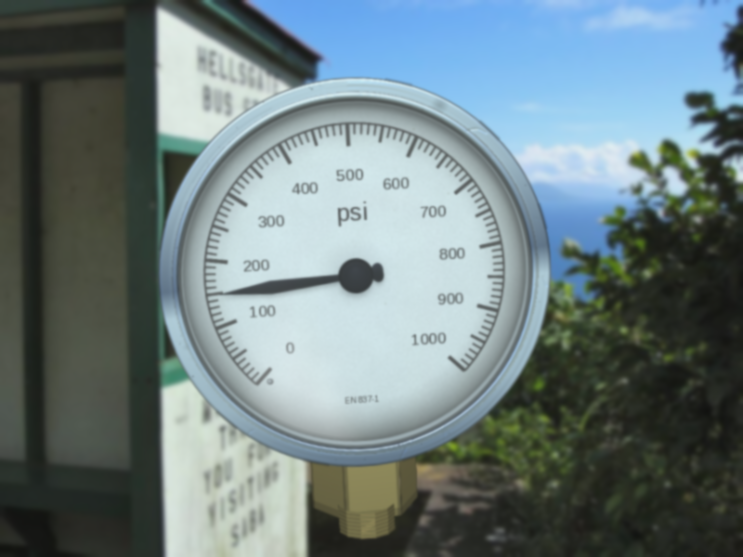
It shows 150; psi
